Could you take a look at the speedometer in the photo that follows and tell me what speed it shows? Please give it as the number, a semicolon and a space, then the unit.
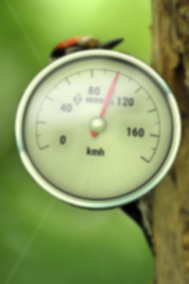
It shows 100; km/h
